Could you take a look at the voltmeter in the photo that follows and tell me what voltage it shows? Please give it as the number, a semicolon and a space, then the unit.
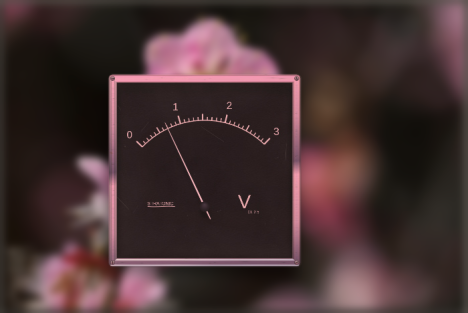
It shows 0.7; V
